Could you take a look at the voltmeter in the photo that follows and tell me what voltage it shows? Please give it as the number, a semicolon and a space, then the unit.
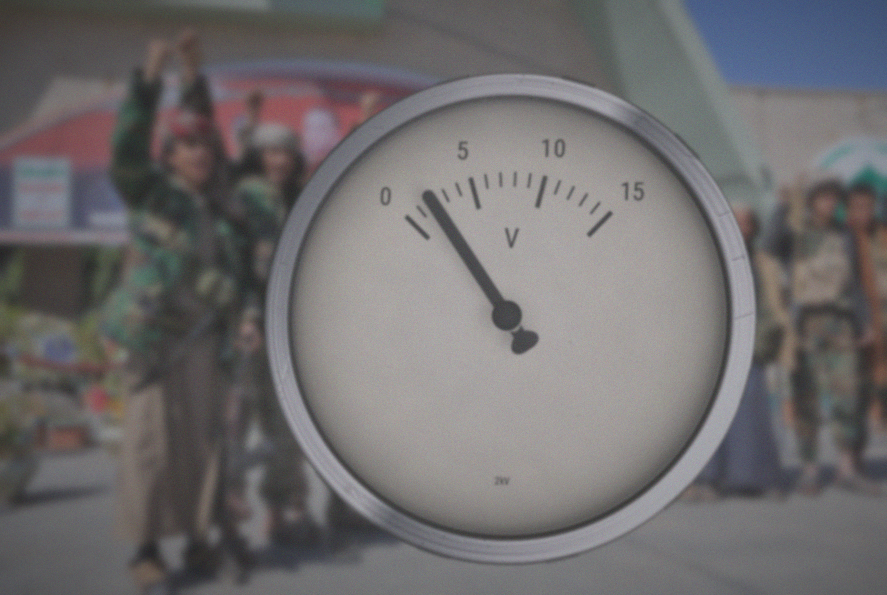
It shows 2; V
